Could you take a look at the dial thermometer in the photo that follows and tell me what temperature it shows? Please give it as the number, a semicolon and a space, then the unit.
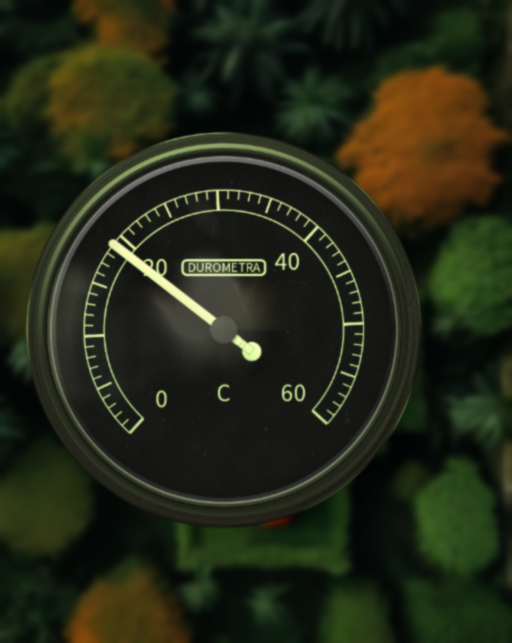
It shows 19; °C
